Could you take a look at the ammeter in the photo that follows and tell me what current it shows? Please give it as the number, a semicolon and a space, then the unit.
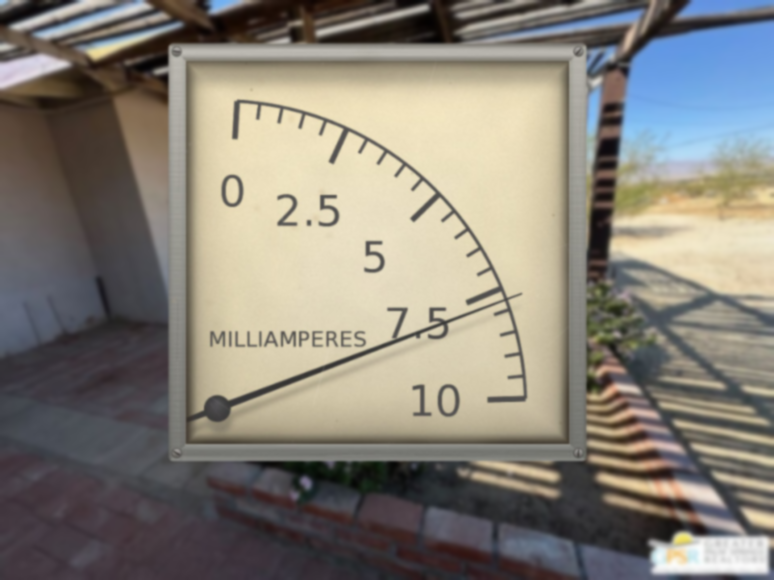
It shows 7.75; mA
